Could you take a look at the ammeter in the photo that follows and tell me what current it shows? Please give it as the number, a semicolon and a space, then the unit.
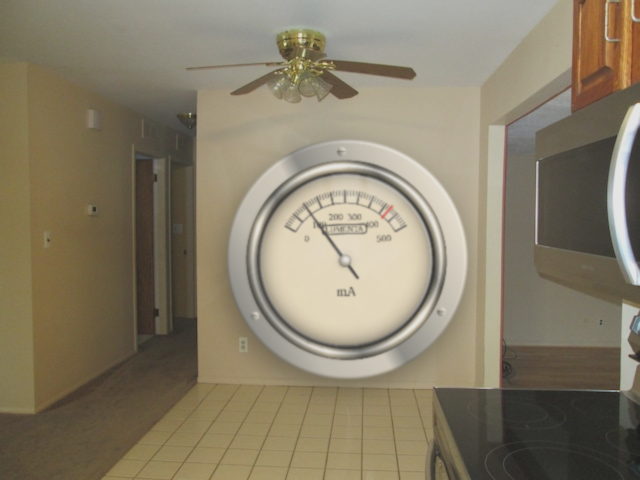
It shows 100; mA
